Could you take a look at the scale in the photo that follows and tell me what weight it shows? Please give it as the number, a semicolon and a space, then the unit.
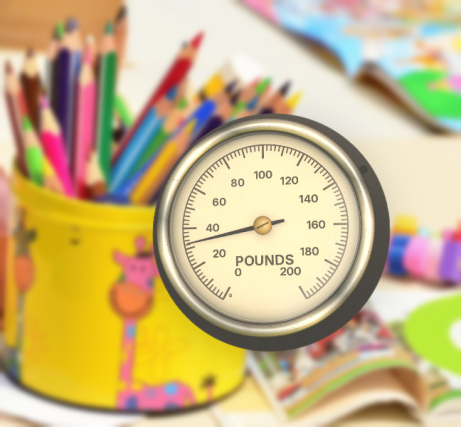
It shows 32; lb
